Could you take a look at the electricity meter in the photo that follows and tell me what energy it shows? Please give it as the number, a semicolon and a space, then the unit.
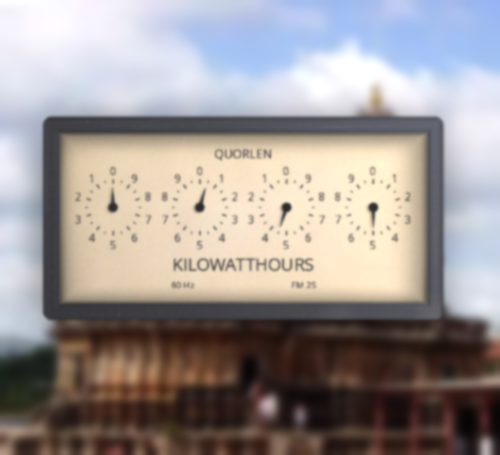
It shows 45; kWh
